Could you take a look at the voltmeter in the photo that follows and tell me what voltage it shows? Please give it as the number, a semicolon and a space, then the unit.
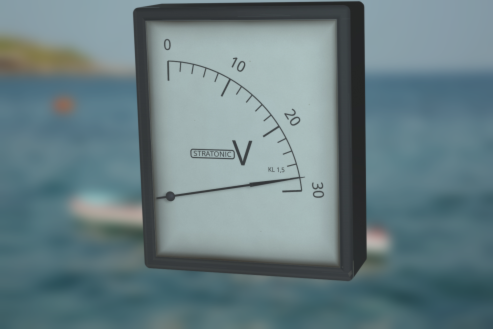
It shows 28; V
